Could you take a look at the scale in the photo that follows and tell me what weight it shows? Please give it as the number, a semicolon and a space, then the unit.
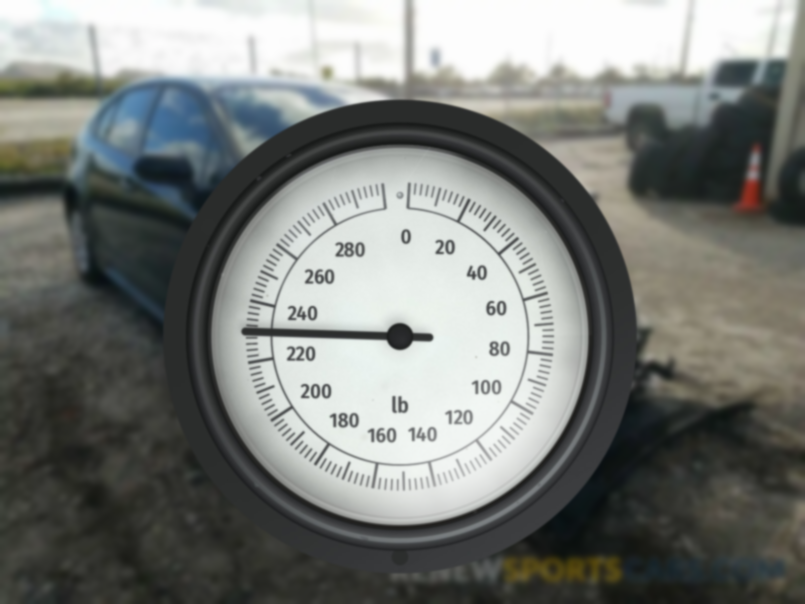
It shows 230; lb
